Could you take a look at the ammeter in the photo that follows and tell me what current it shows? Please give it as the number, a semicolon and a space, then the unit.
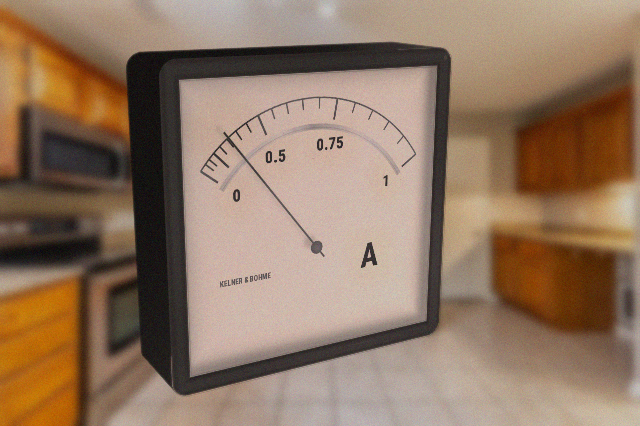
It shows 0.35; A
